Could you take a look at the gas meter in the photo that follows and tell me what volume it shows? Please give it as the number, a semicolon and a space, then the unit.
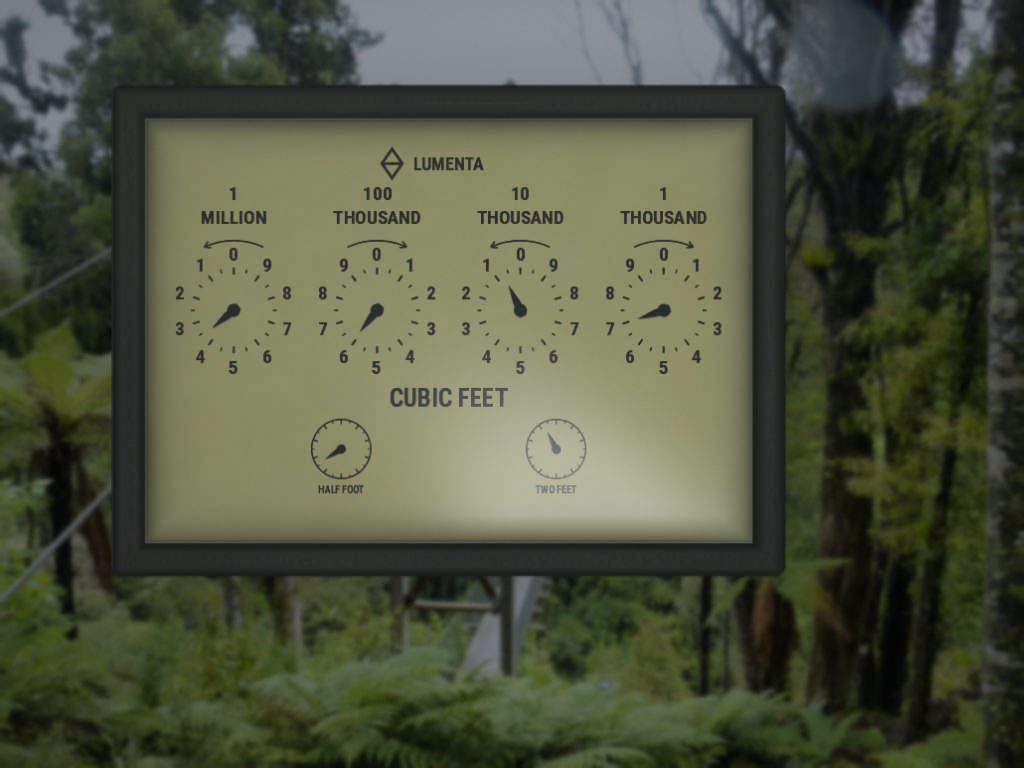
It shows 360700; ft³
